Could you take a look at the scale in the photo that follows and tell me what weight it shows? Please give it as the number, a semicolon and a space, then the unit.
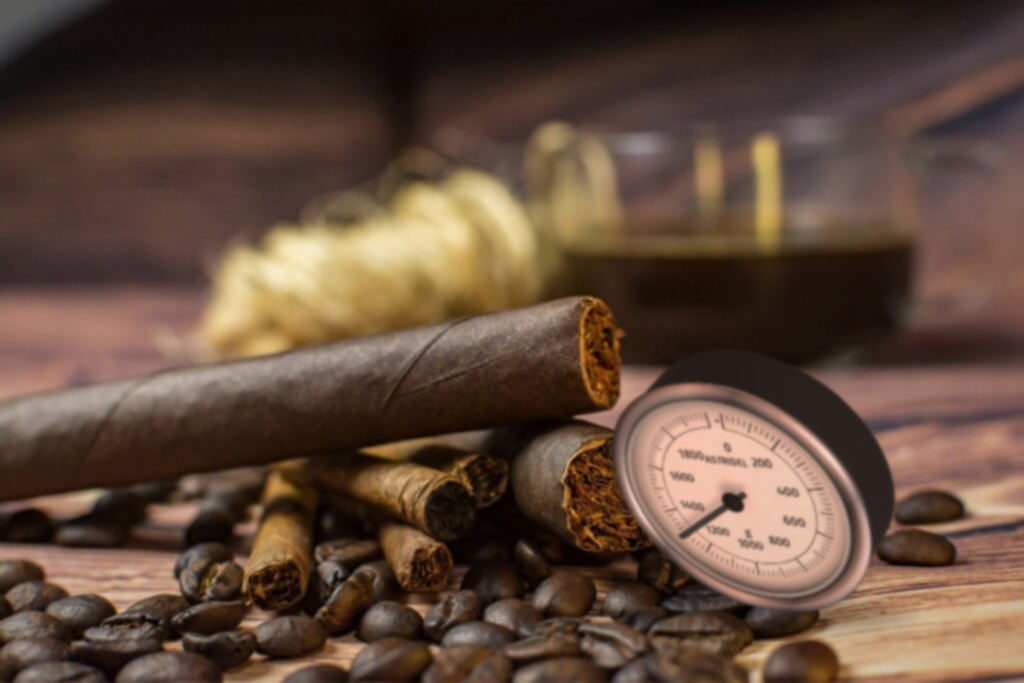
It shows 1300; g
